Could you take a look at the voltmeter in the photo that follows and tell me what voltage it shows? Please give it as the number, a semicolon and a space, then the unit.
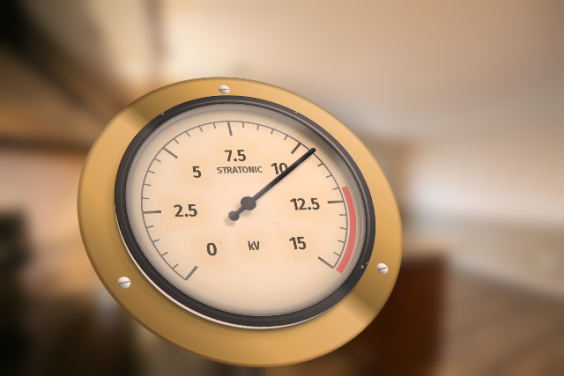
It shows 10.5; kV
